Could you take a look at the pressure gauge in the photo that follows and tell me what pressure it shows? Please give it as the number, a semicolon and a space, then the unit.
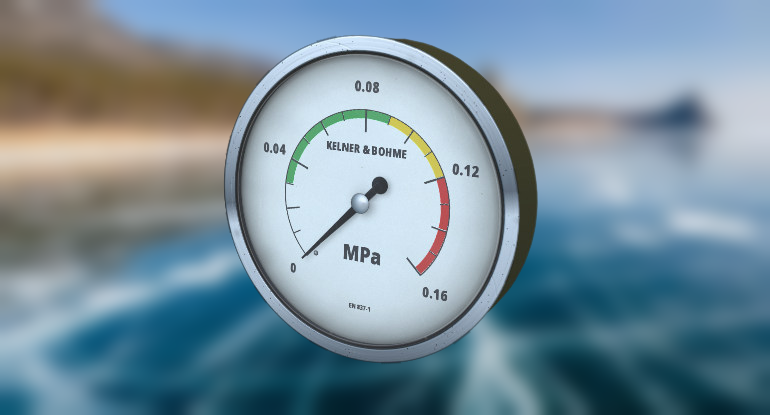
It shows 0; MPa
